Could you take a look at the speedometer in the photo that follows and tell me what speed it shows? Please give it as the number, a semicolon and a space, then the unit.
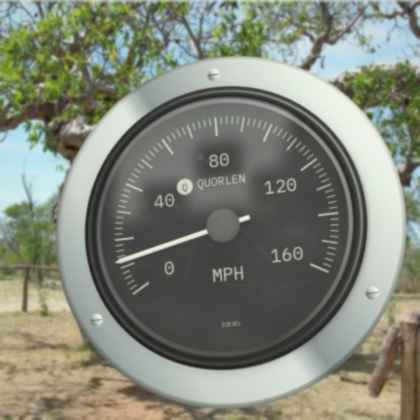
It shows 12; mph
